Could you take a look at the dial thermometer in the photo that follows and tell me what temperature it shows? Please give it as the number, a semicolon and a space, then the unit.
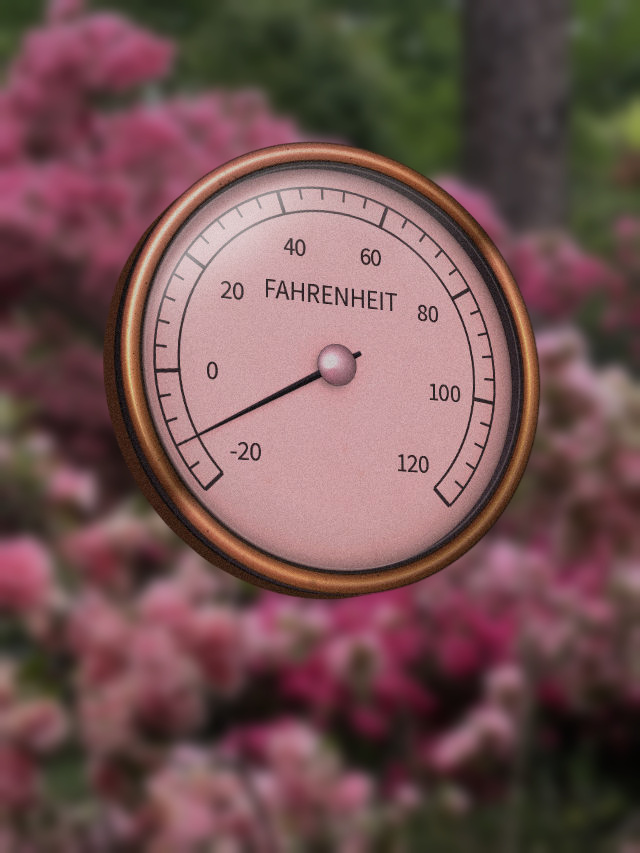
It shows -12; °F
